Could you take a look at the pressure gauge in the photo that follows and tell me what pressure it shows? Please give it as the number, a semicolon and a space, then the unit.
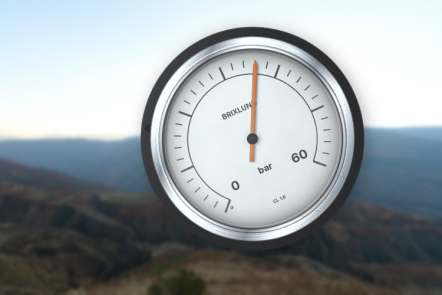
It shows 36; bar
